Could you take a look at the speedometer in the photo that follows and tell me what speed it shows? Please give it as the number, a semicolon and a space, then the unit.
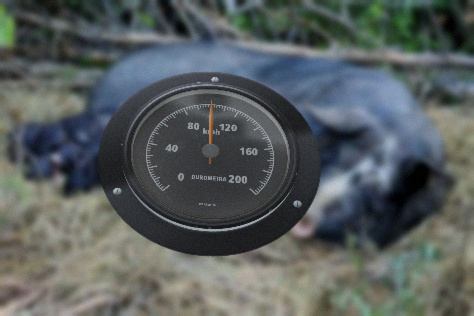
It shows 100; km/h
